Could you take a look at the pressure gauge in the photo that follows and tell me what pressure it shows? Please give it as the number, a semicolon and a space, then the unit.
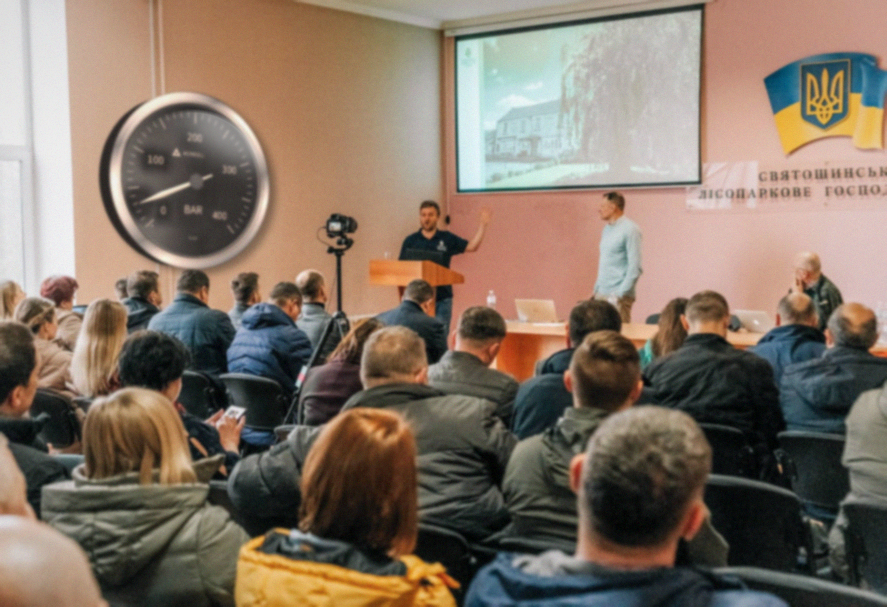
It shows 30; bar
